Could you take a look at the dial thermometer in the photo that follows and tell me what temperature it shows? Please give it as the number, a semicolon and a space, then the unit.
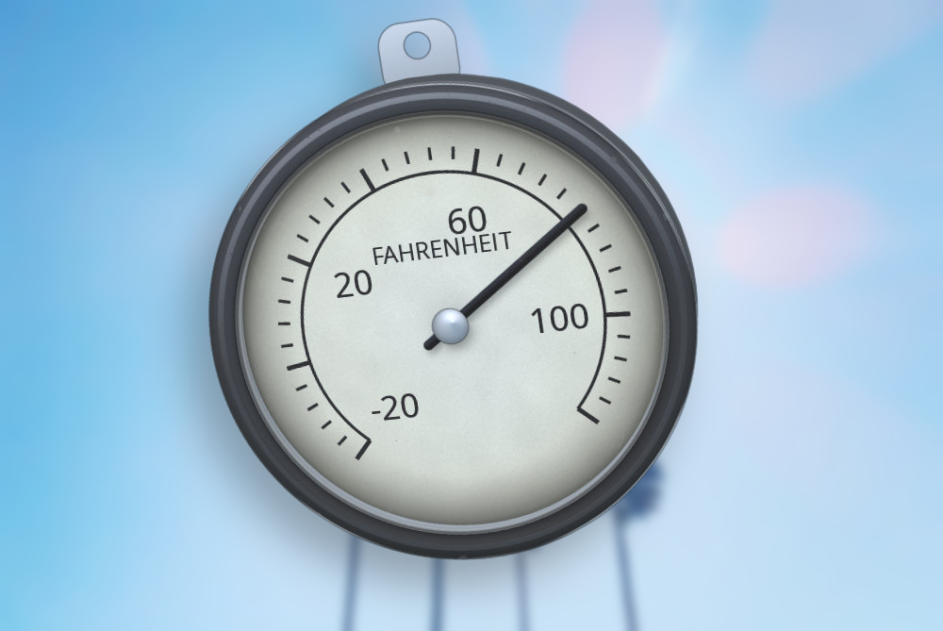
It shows 80; °F
